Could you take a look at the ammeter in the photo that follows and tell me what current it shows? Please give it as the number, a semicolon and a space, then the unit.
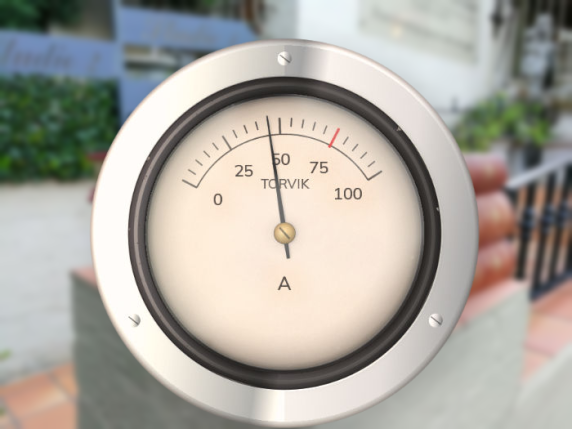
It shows 45; A
